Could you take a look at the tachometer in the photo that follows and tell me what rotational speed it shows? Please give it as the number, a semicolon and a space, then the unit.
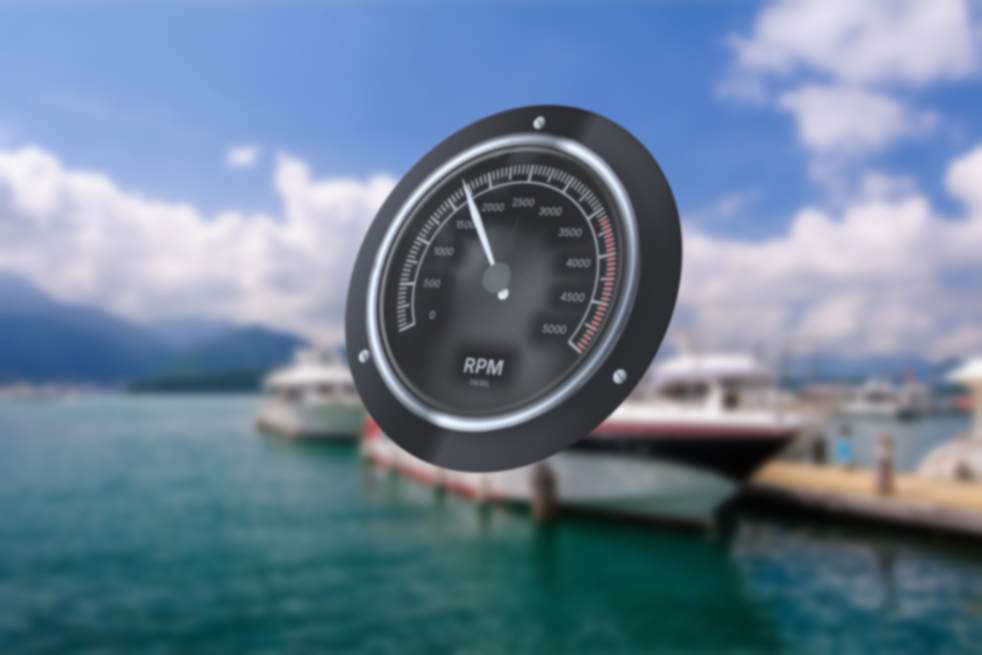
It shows 1750; rpm
